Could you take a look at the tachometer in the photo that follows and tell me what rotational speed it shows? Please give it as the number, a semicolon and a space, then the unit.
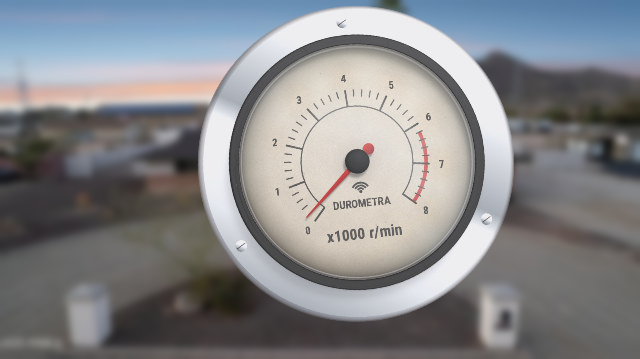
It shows 200; rpm
